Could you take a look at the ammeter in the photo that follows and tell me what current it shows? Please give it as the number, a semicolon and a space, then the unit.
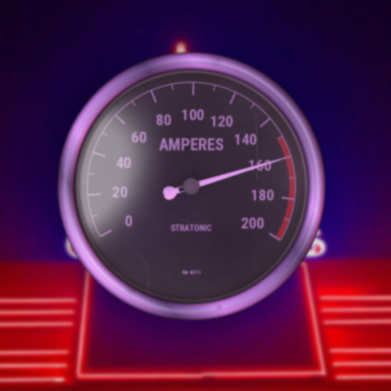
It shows 160; A
